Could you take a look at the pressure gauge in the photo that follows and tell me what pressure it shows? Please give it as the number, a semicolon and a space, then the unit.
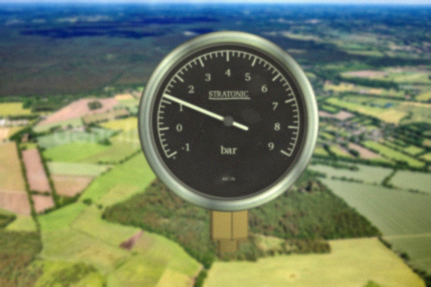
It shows 1.2; bar
